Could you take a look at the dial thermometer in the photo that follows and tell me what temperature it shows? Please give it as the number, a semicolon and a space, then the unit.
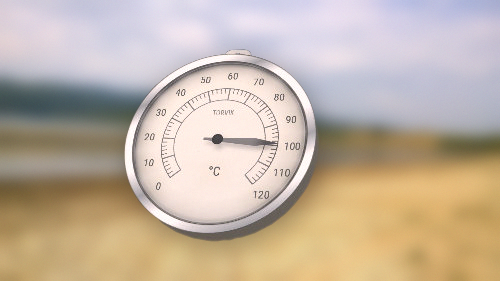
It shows 100; °C
